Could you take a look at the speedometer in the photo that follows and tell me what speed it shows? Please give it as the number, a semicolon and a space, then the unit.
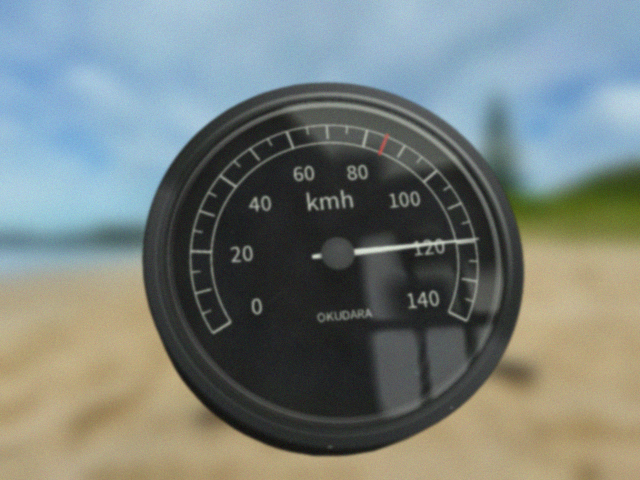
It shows 120; km/h
